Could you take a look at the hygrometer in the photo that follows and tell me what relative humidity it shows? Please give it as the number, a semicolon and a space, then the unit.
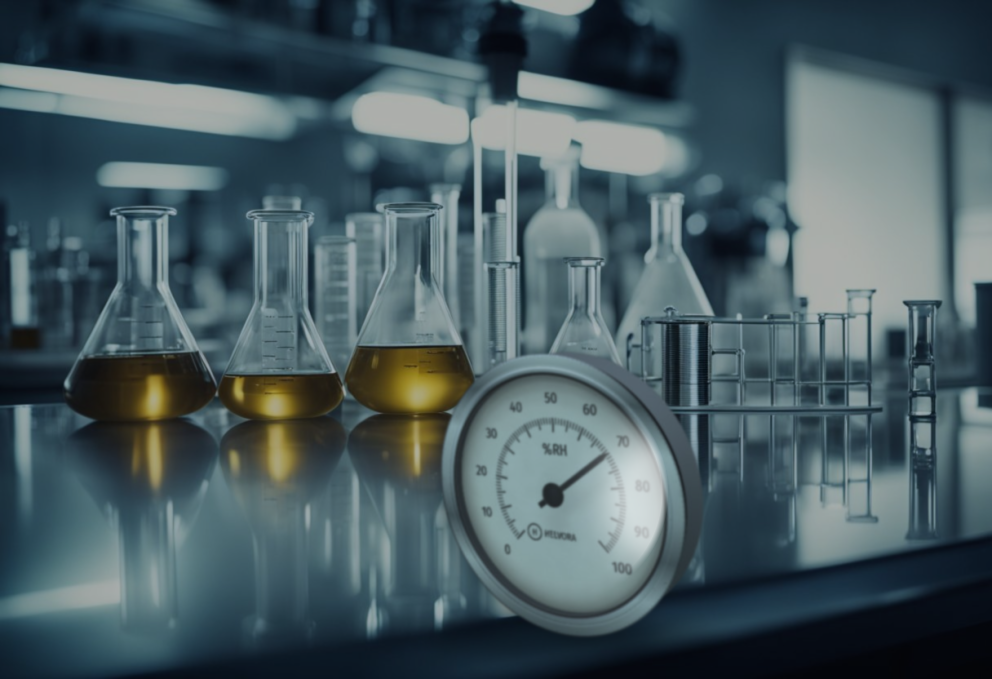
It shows 70; %
